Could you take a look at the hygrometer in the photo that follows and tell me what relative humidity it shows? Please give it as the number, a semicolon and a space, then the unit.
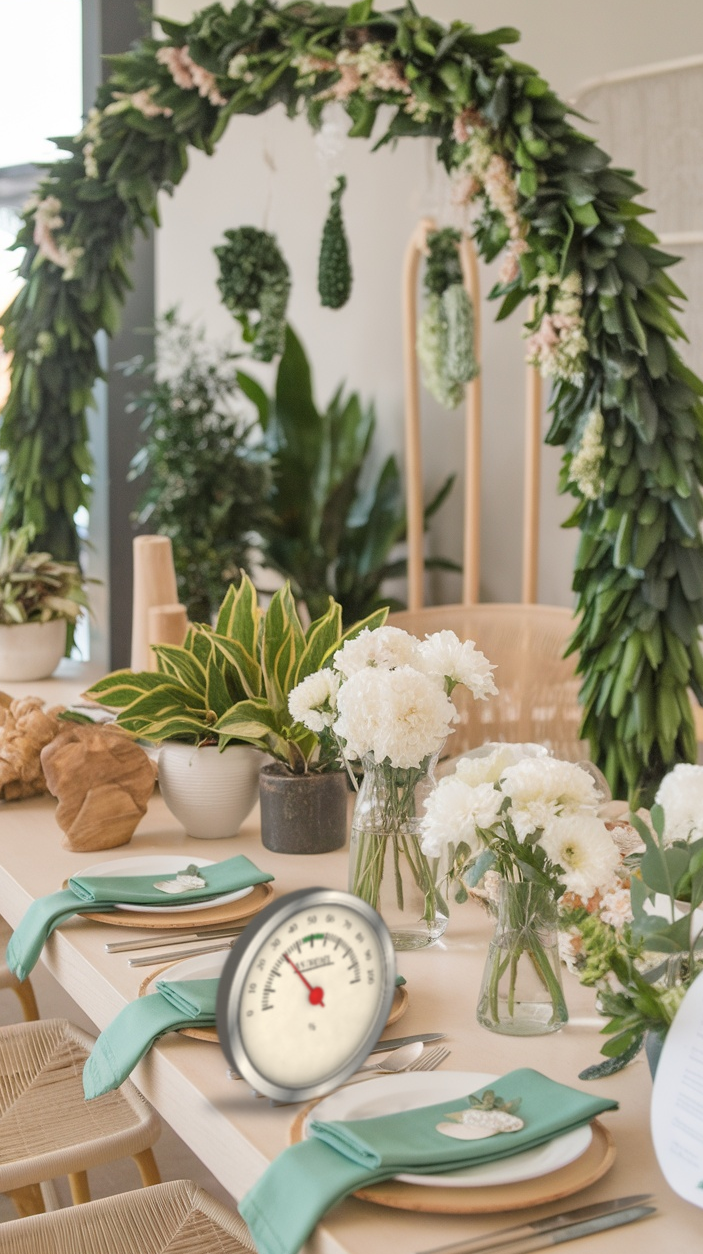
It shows 30; %
